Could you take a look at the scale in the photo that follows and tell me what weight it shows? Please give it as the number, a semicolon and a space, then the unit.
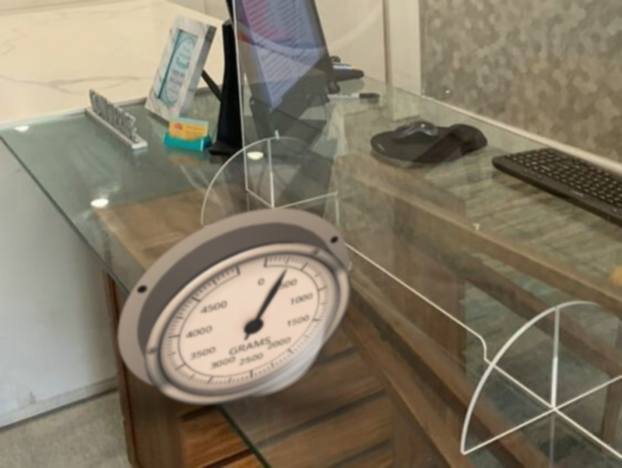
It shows 250; g
